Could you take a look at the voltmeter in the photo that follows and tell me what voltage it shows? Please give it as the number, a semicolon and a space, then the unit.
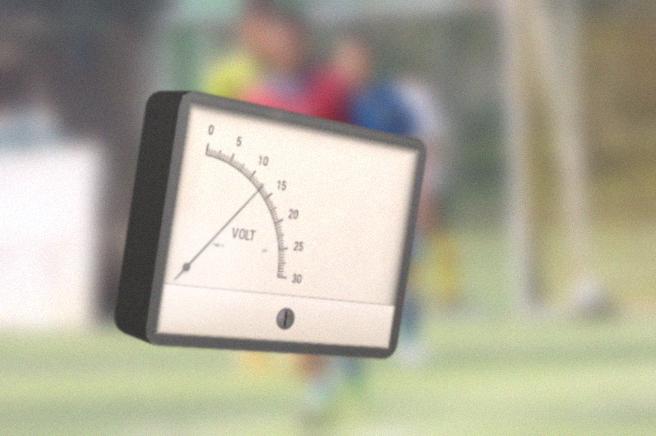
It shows 12.5; V
